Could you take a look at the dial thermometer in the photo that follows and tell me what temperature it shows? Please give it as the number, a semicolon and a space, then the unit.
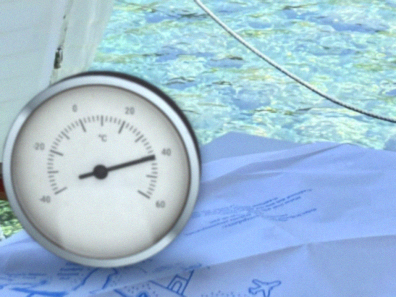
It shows 40; °C
